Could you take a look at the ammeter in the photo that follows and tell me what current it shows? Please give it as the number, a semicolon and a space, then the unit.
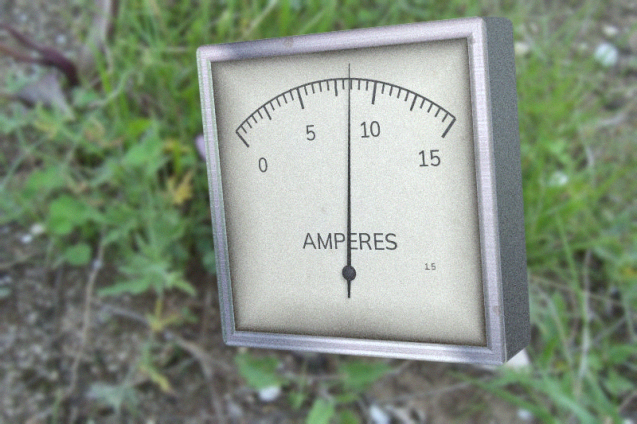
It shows 8.5; A
